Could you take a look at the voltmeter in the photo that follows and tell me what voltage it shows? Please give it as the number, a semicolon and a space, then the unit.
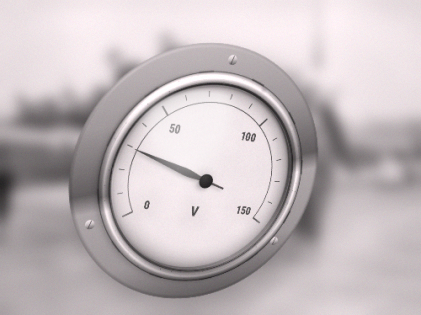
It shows 30; V
